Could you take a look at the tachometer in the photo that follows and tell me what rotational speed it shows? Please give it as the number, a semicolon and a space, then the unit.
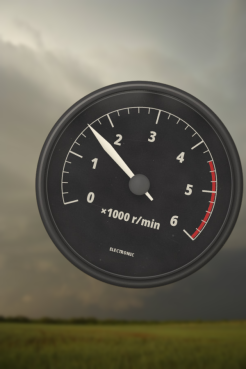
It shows 1600; rpm
